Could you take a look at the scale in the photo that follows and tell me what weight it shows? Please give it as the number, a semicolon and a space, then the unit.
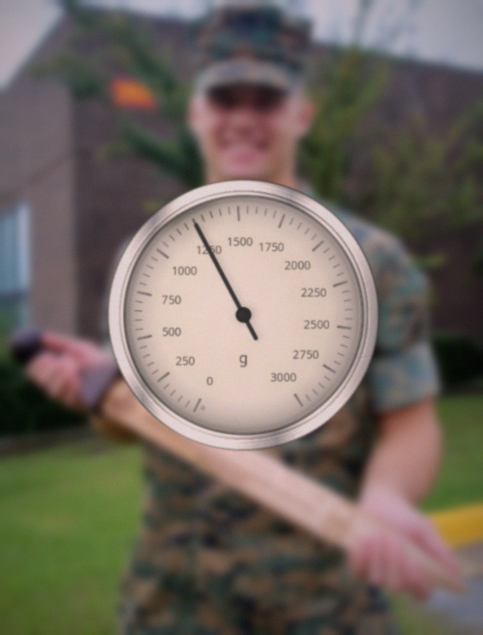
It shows 1250; g
